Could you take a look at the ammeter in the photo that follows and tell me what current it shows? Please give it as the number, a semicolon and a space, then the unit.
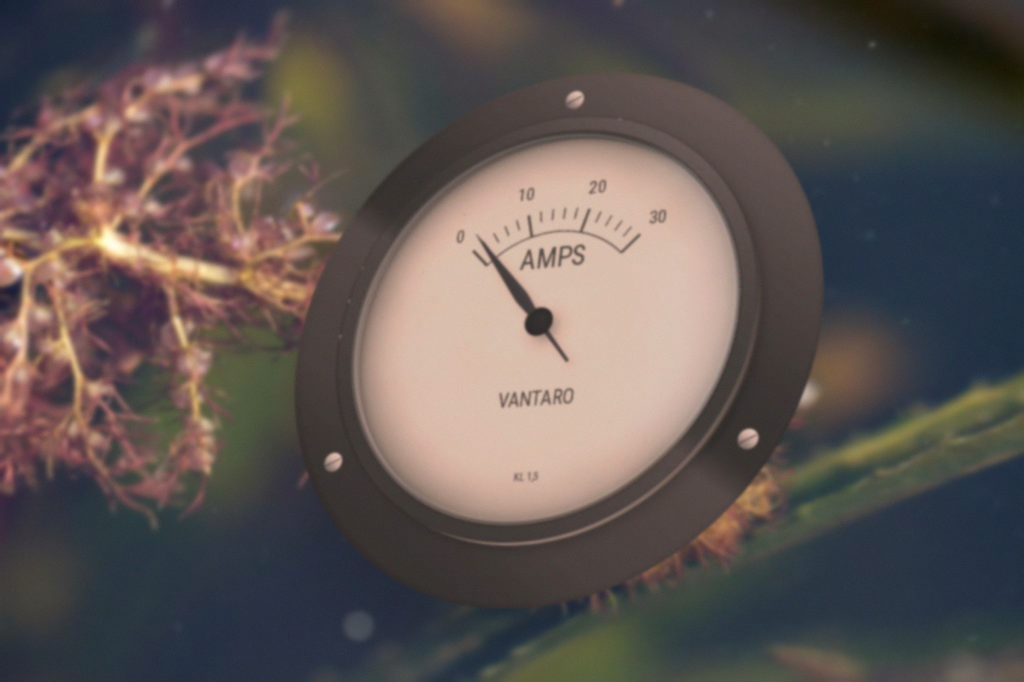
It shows 2; A
